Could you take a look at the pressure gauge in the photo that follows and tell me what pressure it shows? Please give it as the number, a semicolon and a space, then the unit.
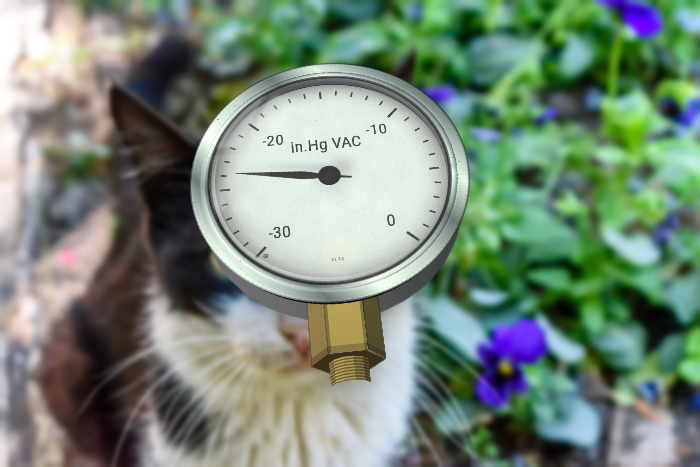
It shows -24; inHg
